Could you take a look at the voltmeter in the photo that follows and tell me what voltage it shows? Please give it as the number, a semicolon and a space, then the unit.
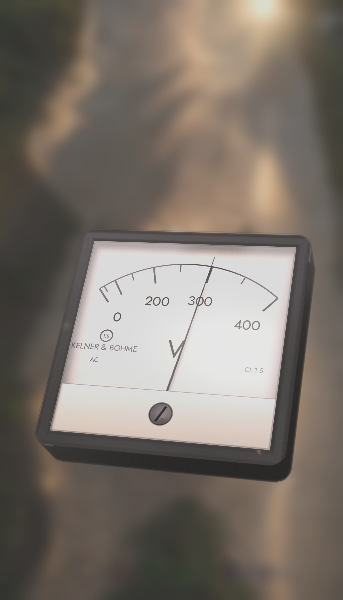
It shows 300; V
